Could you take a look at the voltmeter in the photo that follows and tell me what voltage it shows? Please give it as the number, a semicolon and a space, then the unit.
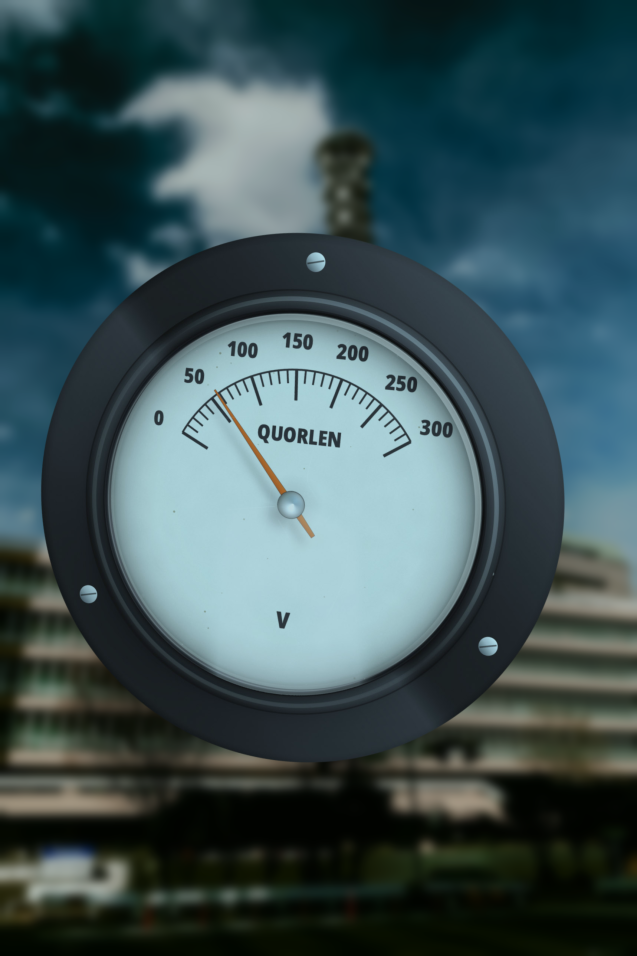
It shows 60; V
